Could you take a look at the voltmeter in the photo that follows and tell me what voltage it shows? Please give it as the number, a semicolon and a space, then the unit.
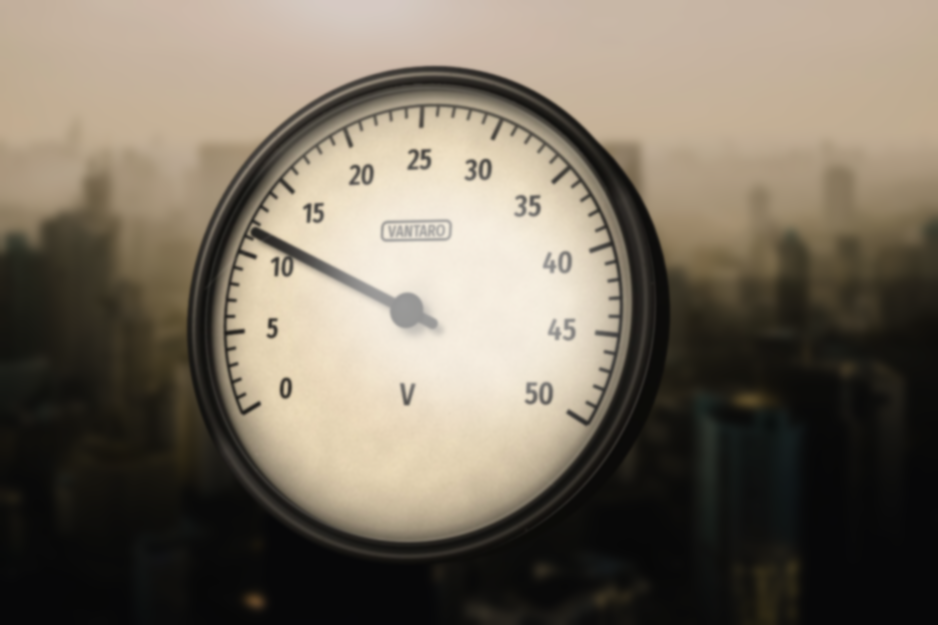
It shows 11.5; V
